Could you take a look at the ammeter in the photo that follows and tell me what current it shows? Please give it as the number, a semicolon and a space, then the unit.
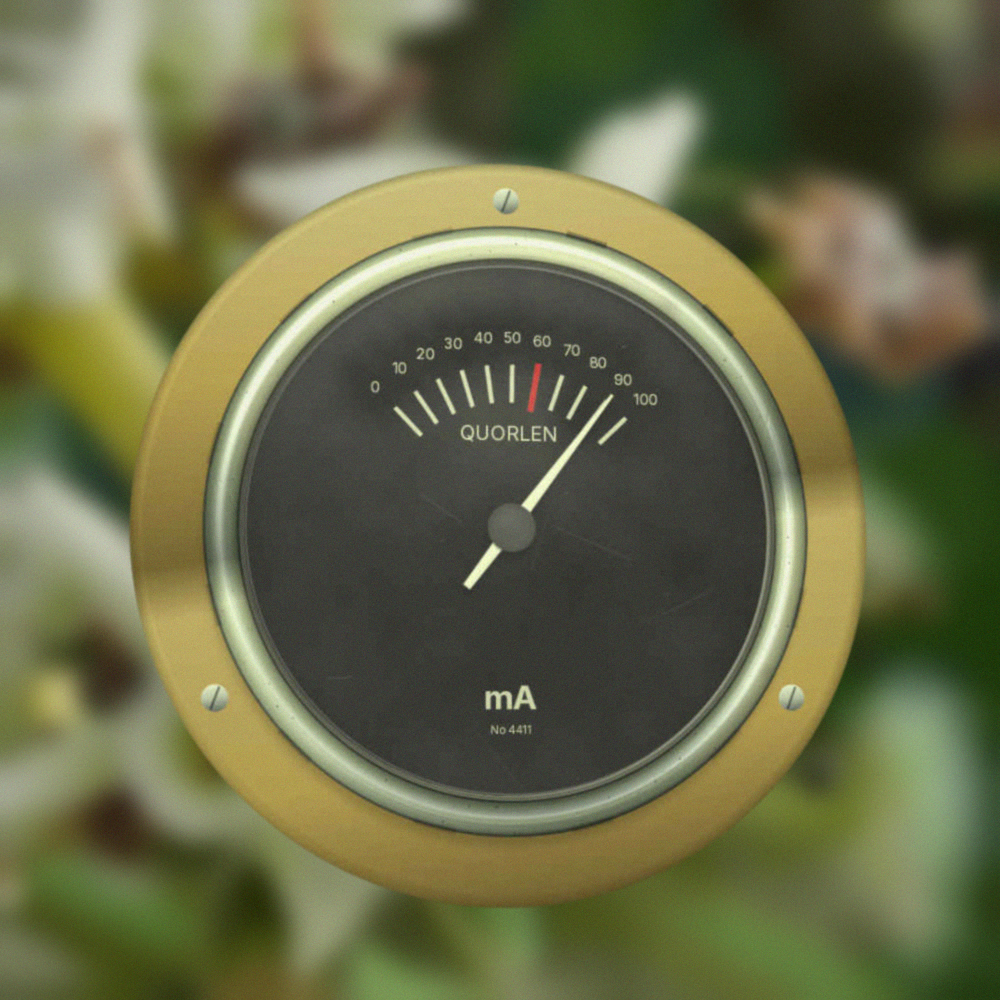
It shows 90; mA
